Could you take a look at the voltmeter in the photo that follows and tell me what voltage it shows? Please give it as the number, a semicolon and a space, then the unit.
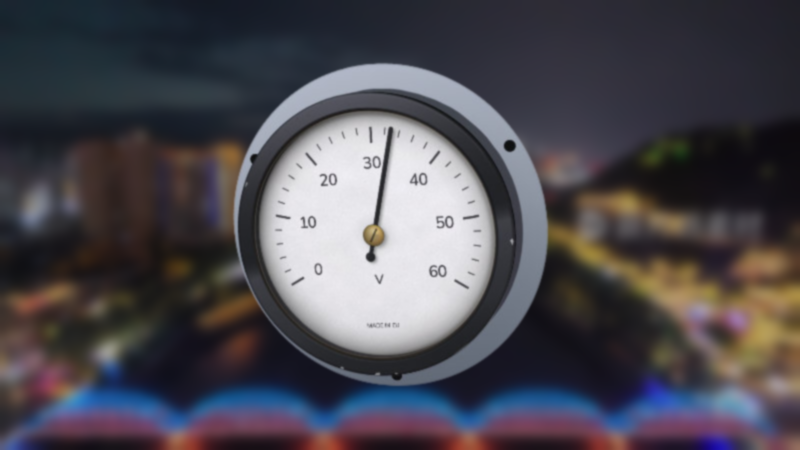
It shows 33; V
